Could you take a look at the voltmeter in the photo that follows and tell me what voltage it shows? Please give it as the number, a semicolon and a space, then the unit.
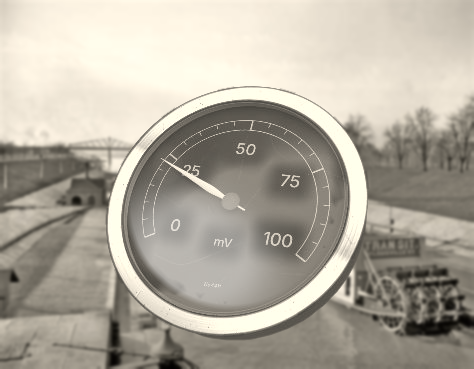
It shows 22.5; mV
